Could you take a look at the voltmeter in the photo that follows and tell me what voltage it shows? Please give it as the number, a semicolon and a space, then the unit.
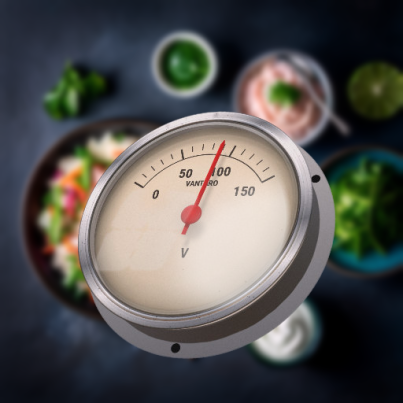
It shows 90; V
